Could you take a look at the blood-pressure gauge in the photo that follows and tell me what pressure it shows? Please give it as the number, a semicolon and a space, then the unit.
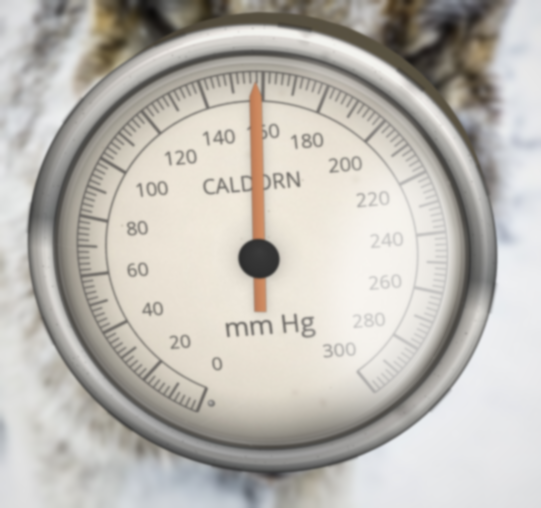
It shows 158; mmHg
